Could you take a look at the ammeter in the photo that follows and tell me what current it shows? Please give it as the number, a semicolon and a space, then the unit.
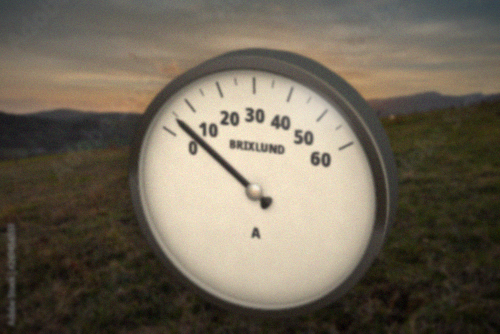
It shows 5; A
